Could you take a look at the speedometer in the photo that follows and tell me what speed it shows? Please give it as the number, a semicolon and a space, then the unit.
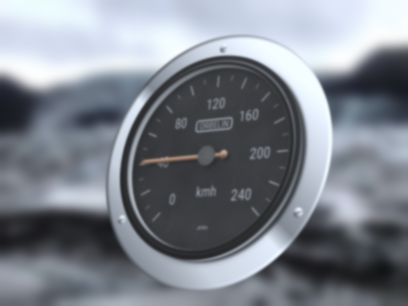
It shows 40; km/h
